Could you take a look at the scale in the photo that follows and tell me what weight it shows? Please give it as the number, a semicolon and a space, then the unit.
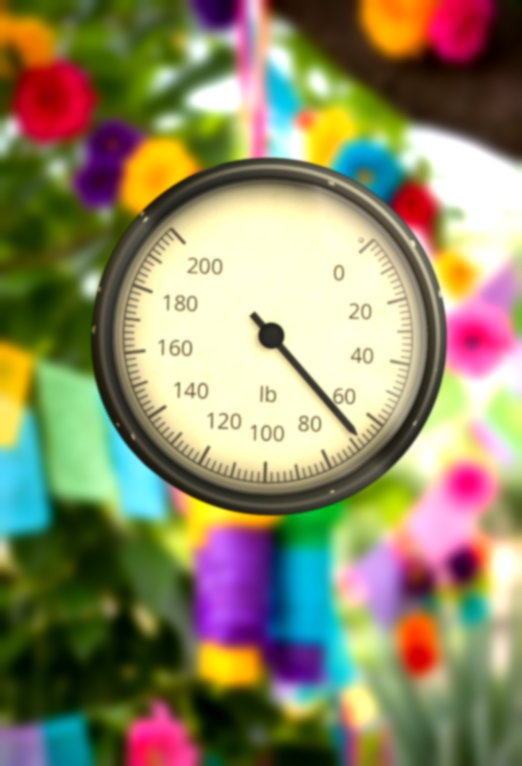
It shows 68; lb
